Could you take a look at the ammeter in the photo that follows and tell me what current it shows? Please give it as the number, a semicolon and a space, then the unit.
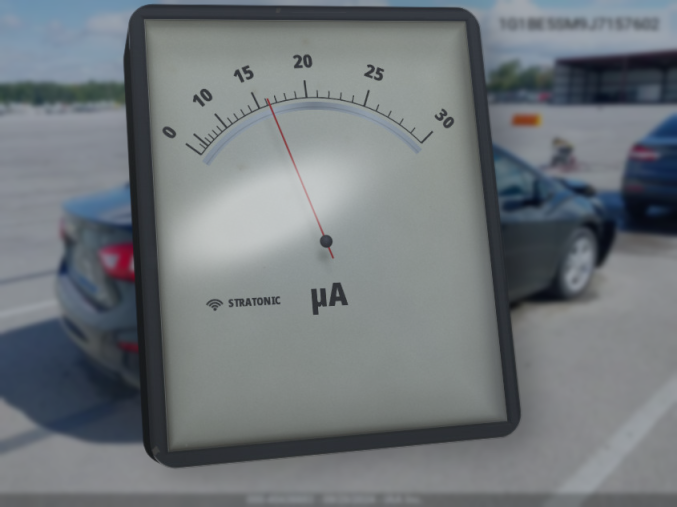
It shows 16; µA
